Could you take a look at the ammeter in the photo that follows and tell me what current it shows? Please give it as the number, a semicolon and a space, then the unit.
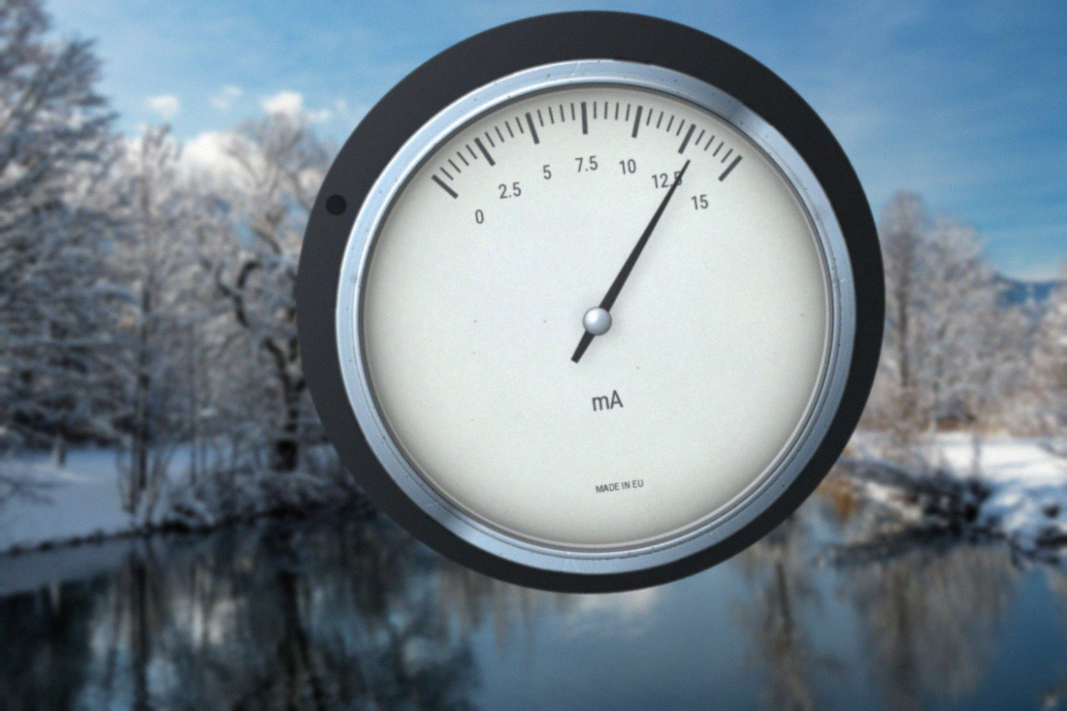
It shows 13; mA
